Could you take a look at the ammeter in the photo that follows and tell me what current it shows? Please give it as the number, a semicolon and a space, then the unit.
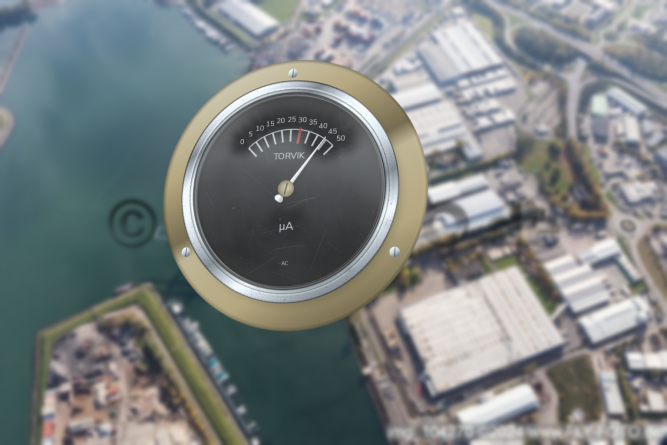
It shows 45; µA
